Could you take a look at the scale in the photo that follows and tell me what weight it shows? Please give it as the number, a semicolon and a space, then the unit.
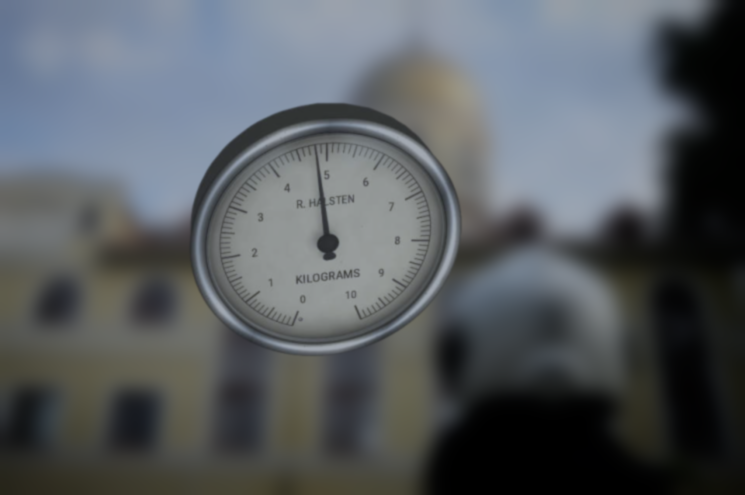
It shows 4.8; kg
